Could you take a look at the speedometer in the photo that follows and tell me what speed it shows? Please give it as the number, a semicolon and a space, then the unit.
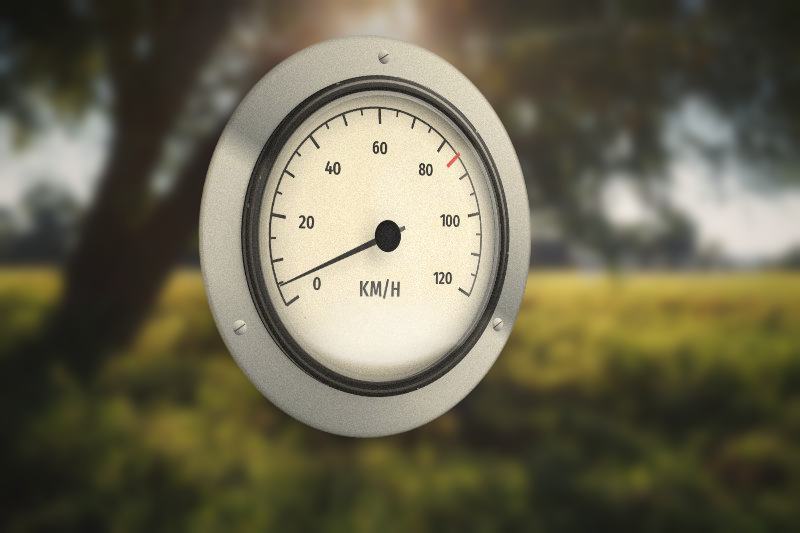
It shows 5; km/h
